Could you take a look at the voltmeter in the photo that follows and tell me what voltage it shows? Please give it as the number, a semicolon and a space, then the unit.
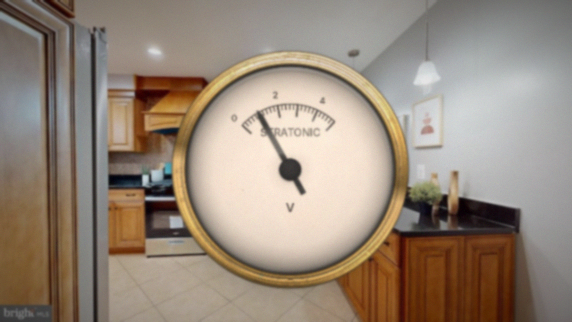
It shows 1; V
